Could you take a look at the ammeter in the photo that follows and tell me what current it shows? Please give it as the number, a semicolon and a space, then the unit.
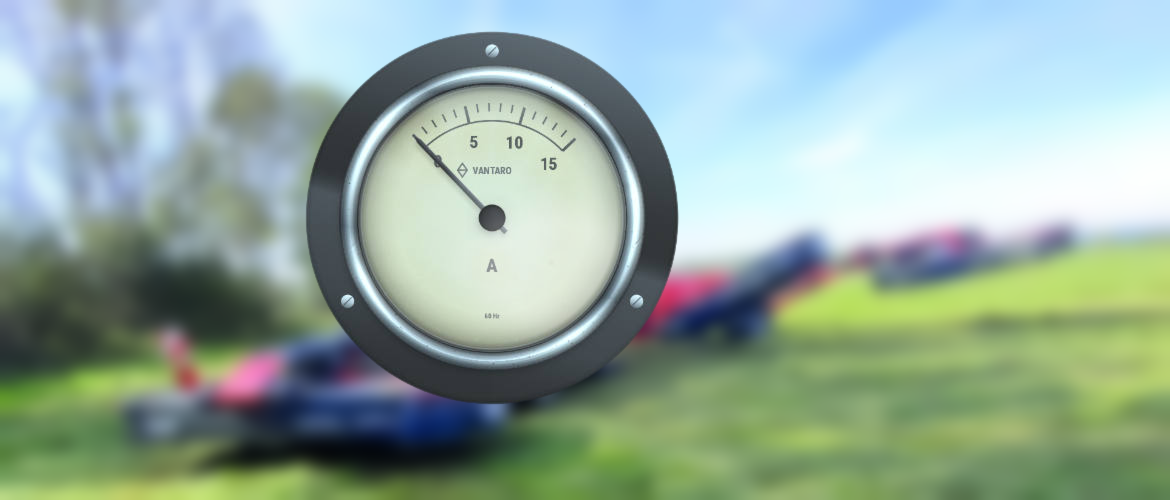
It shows 0; A
